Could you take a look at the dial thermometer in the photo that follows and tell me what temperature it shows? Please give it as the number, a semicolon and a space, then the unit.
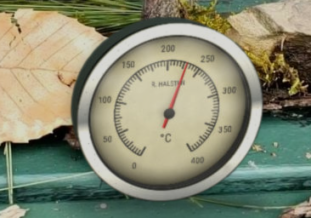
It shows 225; °C
